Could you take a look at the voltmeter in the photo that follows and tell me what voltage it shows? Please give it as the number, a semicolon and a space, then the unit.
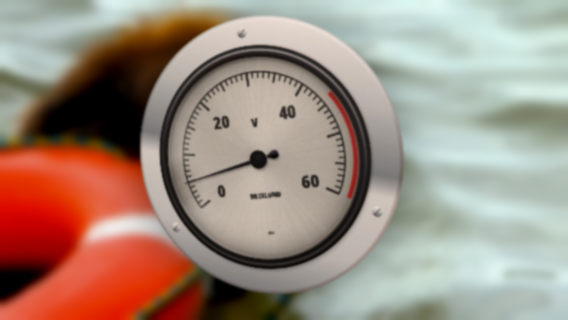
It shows 5; V
